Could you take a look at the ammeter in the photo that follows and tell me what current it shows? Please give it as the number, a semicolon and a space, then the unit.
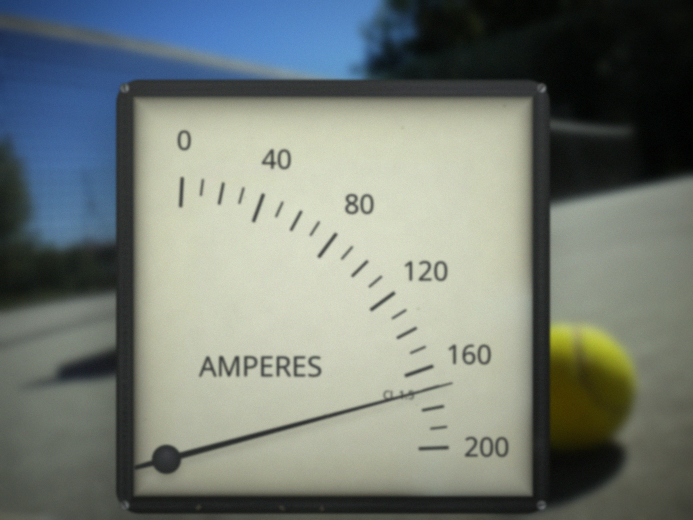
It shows 170; A
